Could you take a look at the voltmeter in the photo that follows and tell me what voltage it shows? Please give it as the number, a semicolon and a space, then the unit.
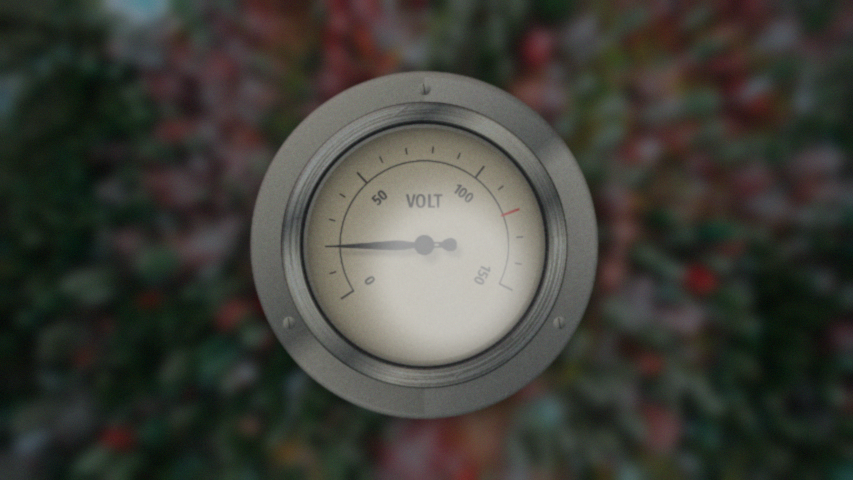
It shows 20; V
